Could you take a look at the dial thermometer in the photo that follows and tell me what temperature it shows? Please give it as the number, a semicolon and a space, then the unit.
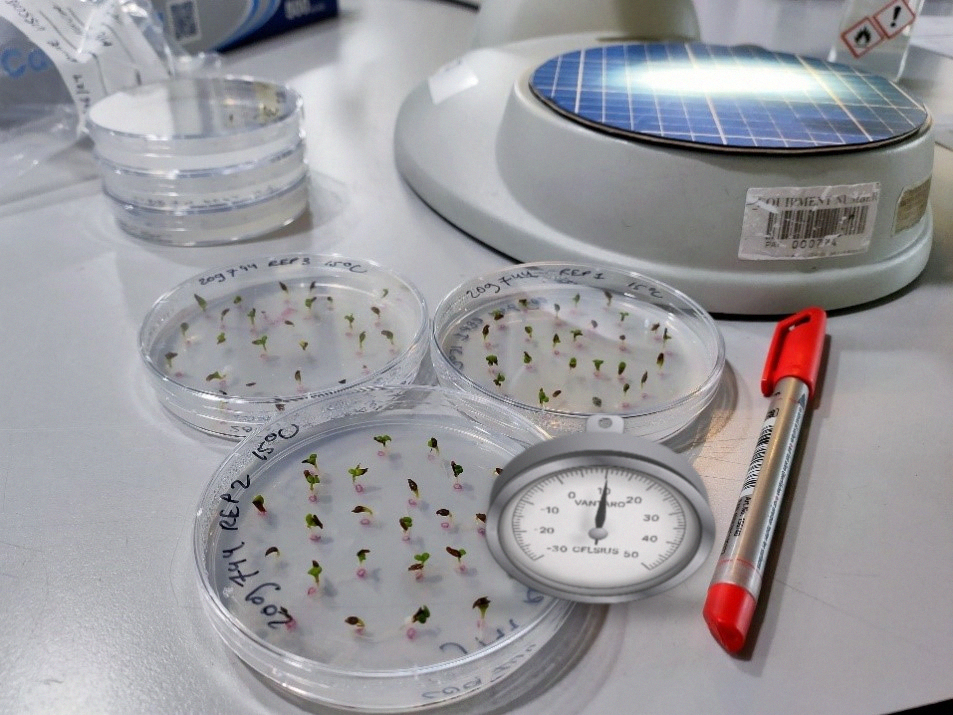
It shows 10; °C
